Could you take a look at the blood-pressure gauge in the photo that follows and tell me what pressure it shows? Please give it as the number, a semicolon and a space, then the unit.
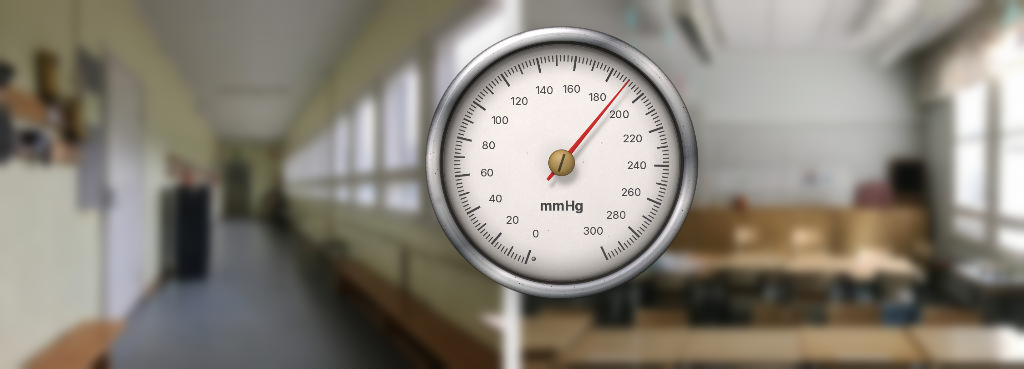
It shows 190; mmHg
